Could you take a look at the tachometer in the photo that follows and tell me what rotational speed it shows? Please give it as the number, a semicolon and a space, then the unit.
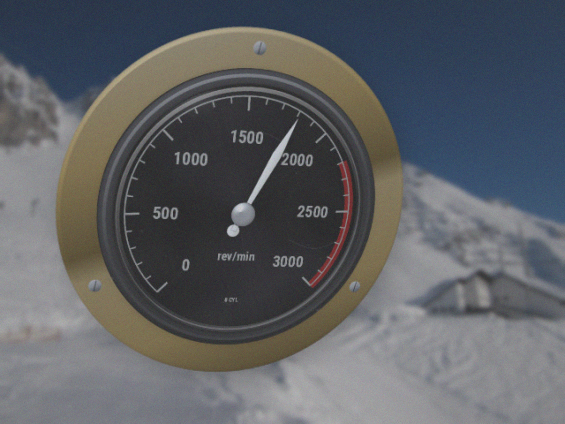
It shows 1800; rpm
